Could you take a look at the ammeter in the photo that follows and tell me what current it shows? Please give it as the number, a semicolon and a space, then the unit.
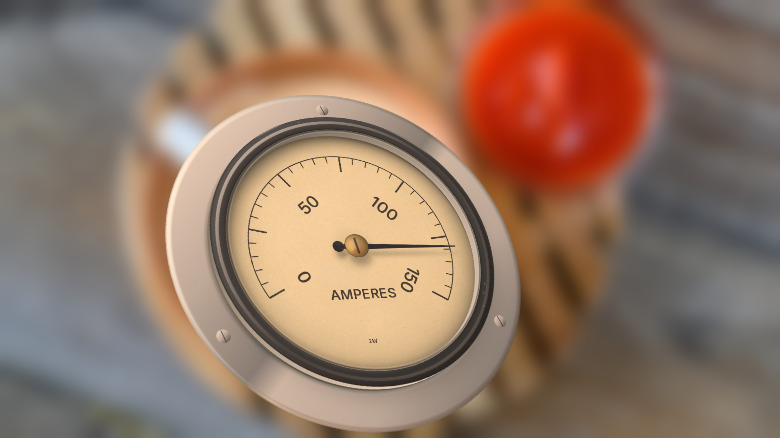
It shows 130; A
